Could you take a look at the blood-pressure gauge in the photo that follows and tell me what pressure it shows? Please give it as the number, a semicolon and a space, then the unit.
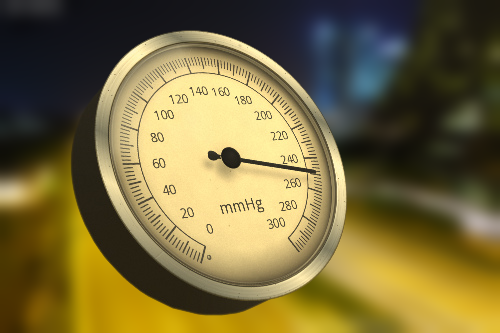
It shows 250; mmHg
